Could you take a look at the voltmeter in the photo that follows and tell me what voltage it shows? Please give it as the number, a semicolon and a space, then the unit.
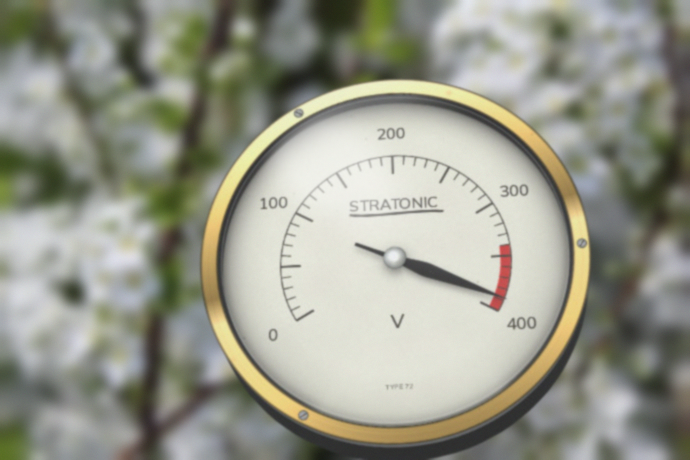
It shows 390; V
